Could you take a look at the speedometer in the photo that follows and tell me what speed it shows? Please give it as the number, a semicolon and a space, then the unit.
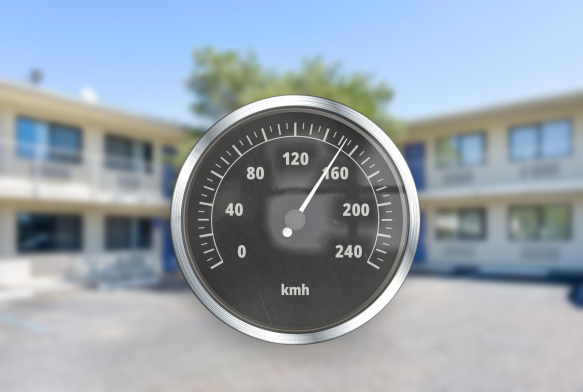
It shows 152.5; km/h
